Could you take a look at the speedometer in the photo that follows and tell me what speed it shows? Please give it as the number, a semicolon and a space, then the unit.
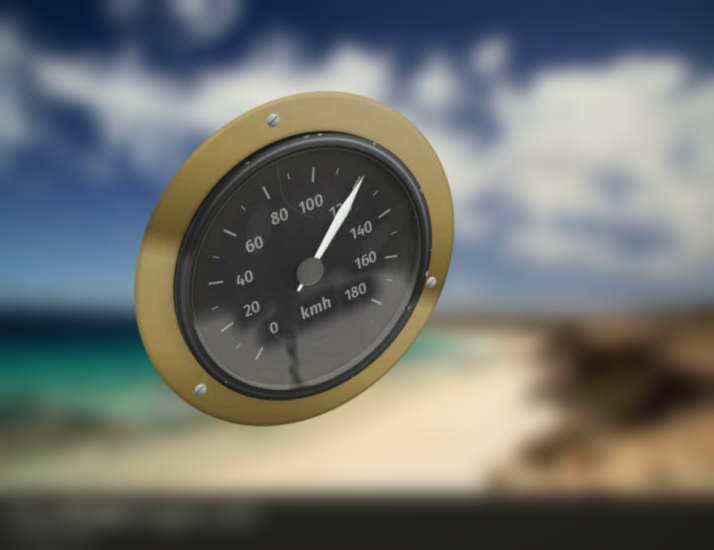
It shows 120; km/h
